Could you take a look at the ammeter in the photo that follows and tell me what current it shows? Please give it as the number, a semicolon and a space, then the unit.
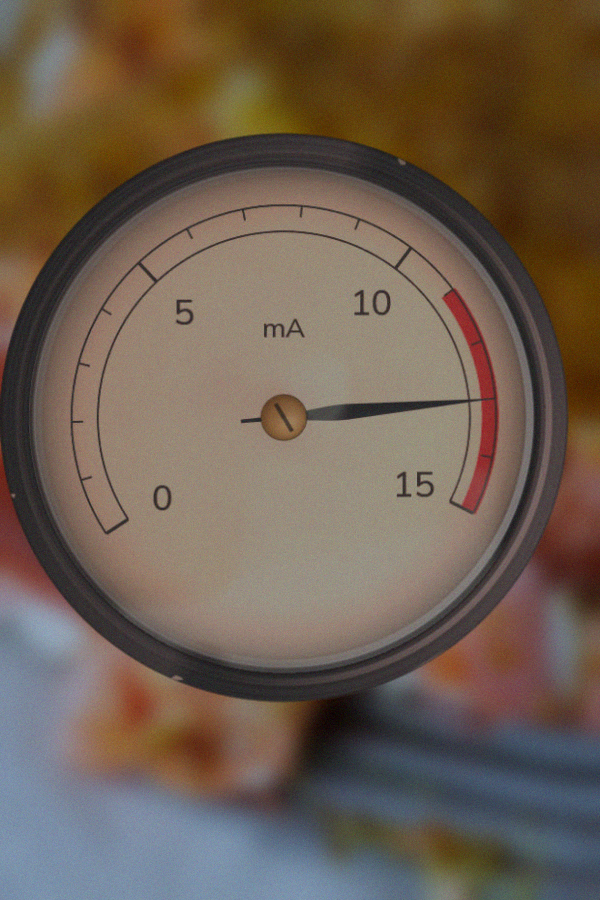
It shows 13; mA
